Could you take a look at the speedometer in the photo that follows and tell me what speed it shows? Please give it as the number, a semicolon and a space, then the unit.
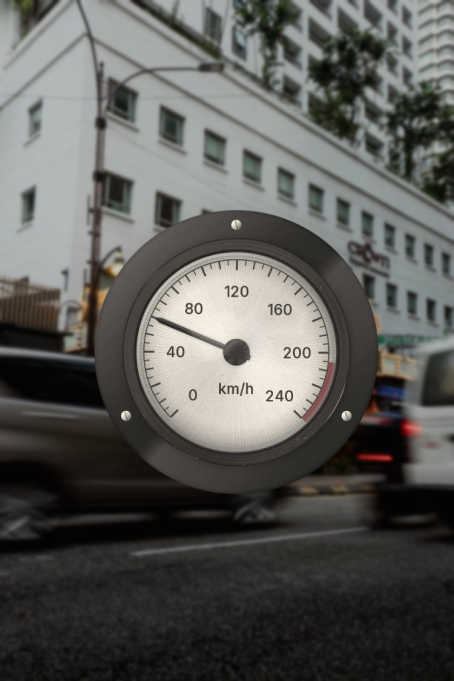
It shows 60; km/h
